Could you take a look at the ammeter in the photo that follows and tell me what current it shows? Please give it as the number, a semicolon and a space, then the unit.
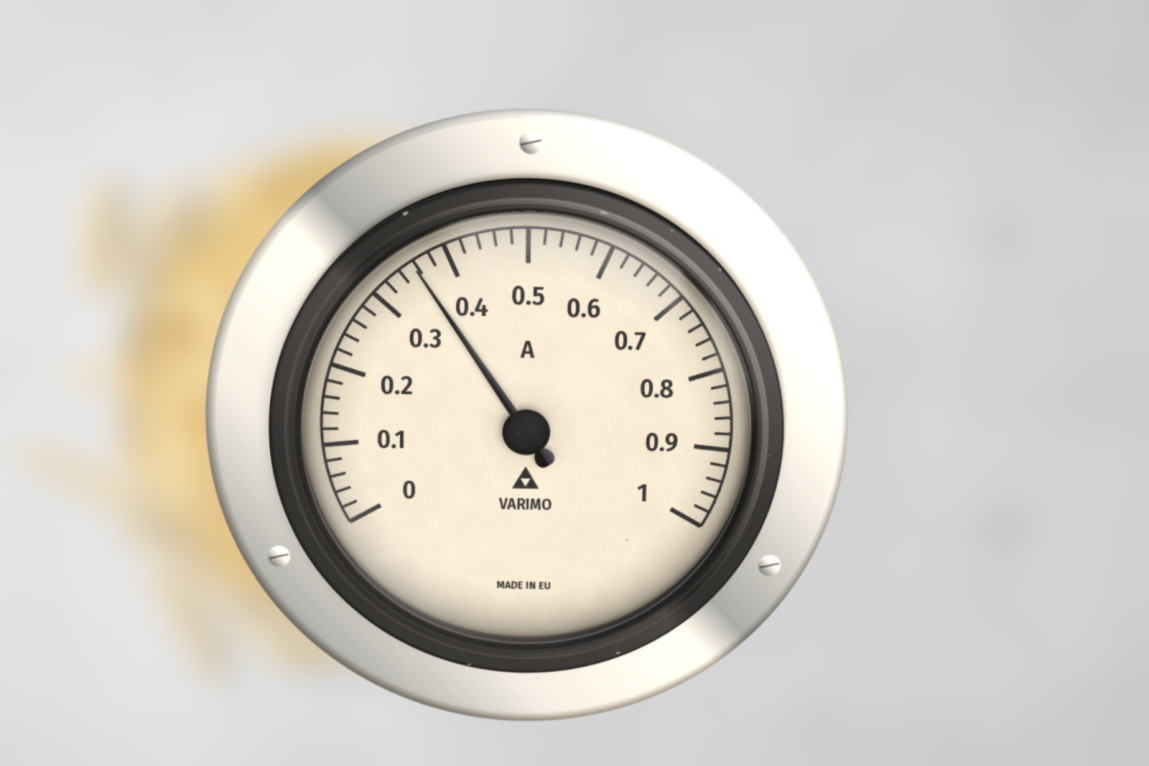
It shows 0.36; A
